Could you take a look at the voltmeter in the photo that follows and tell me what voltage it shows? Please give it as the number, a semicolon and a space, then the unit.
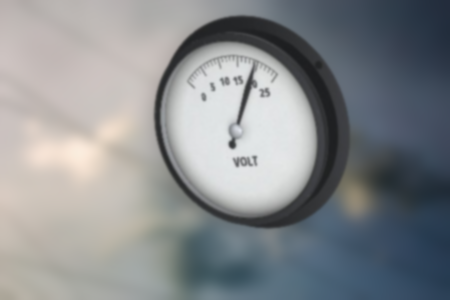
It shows 20; V
